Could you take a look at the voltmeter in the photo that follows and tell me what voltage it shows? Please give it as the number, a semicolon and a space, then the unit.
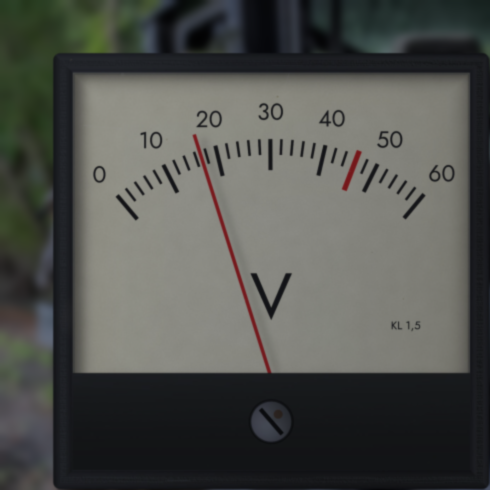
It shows 17; V
